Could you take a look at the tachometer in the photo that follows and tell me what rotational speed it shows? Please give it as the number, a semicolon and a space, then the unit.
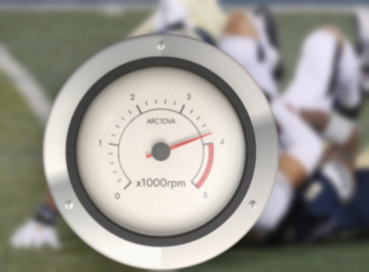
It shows 3800; rpm
